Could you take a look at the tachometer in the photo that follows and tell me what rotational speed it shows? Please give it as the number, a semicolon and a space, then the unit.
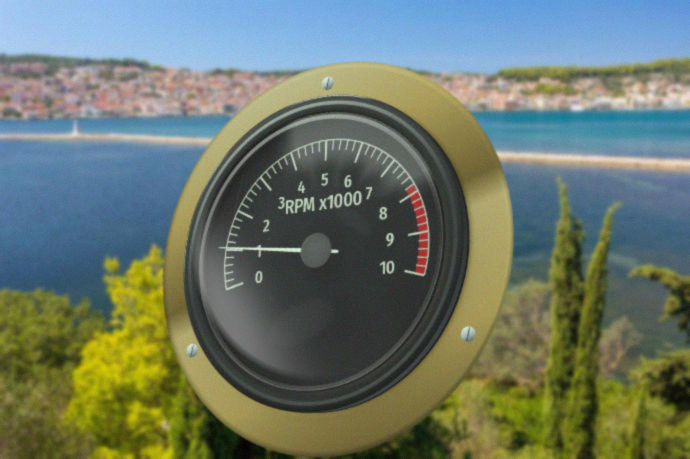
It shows 1000; rpm
